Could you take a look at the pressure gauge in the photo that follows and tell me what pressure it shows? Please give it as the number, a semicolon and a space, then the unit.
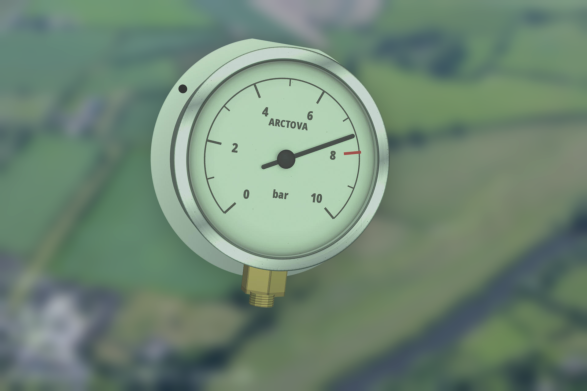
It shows 7.5; bar
